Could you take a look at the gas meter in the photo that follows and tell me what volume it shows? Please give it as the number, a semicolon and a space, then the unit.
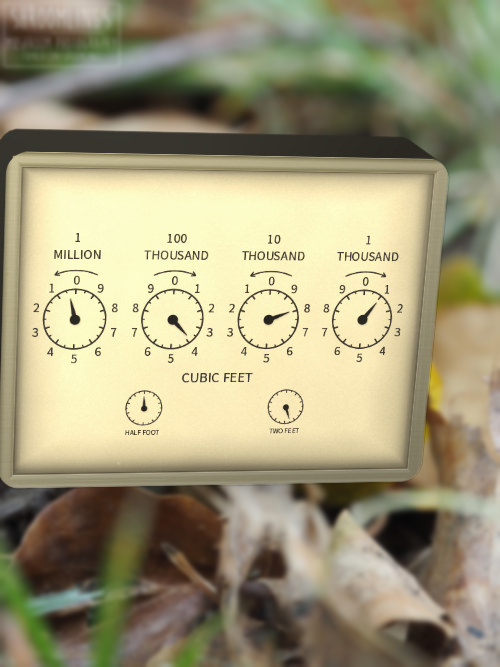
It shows 38100; ft³
